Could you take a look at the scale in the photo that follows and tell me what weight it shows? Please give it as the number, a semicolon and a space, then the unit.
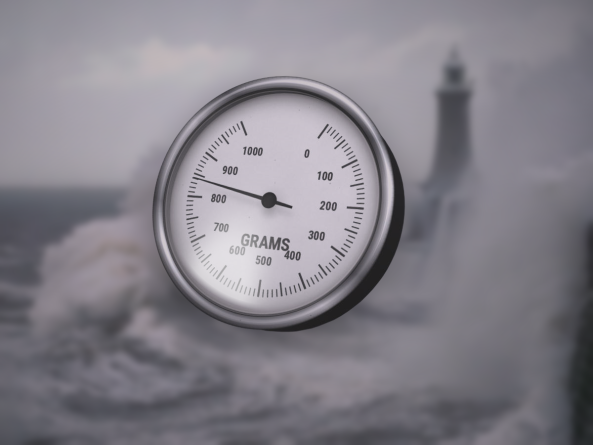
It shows 840; g
